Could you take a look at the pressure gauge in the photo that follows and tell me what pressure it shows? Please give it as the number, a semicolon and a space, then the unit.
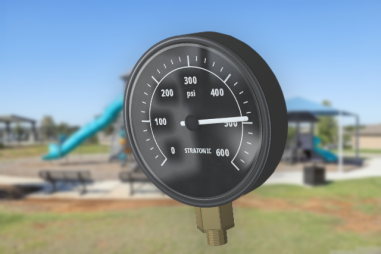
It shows 490; psi
